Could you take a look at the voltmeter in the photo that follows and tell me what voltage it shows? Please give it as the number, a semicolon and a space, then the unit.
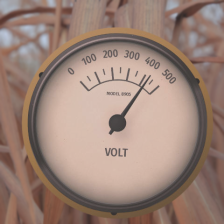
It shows 425; V
